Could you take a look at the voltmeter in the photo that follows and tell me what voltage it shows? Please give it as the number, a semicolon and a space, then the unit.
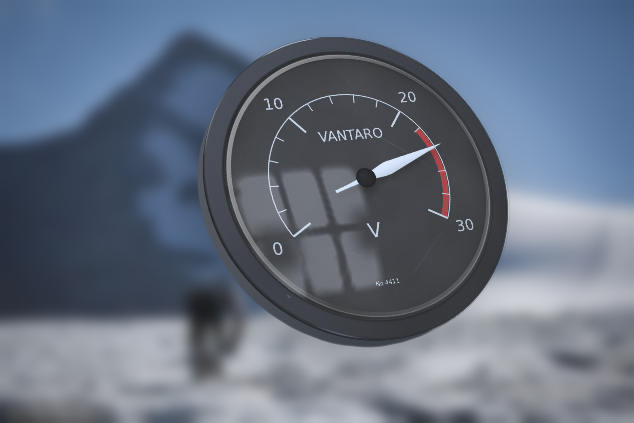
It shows 24; V
